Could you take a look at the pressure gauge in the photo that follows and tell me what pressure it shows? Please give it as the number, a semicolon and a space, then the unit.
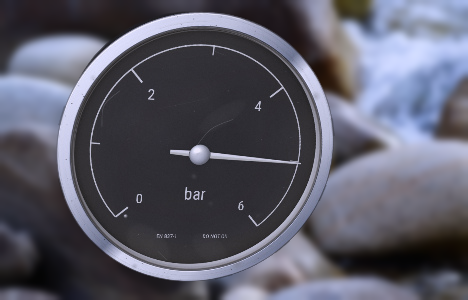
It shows 5; bar
